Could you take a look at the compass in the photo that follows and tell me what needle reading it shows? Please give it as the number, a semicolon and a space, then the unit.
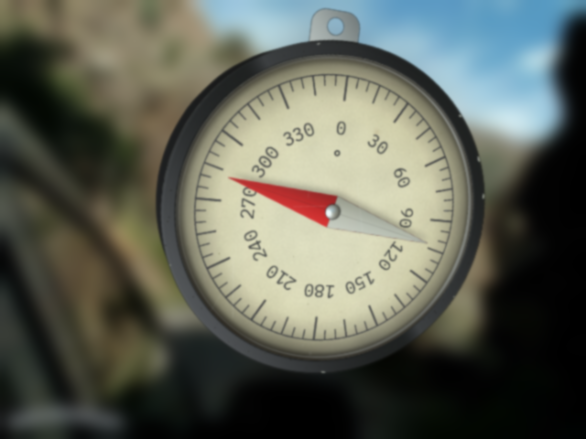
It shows 282.5; °
